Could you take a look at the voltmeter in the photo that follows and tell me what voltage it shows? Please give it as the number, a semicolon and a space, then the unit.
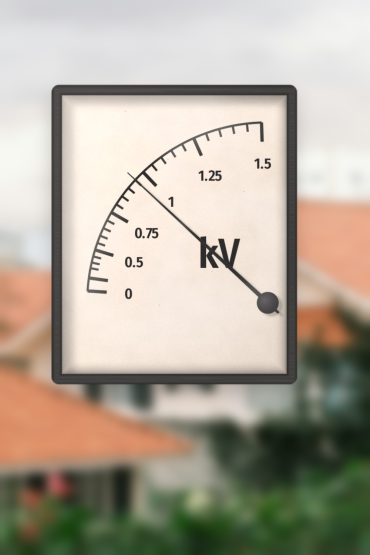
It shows 0.95; kV
